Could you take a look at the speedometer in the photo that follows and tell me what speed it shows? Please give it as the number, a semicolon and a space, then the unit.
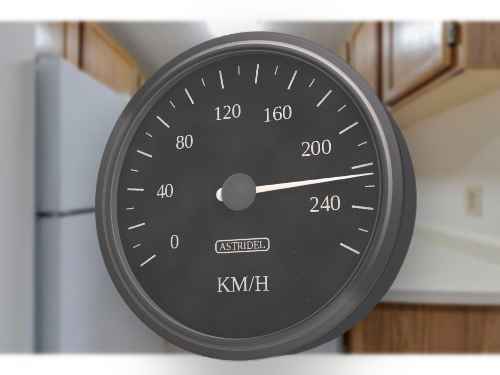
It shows 225; km/h
